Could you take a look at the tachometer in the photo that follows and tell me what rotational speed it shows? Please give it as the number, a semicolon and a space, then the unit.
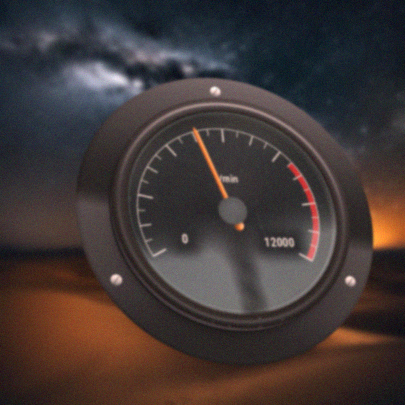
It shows 5000; rpm
